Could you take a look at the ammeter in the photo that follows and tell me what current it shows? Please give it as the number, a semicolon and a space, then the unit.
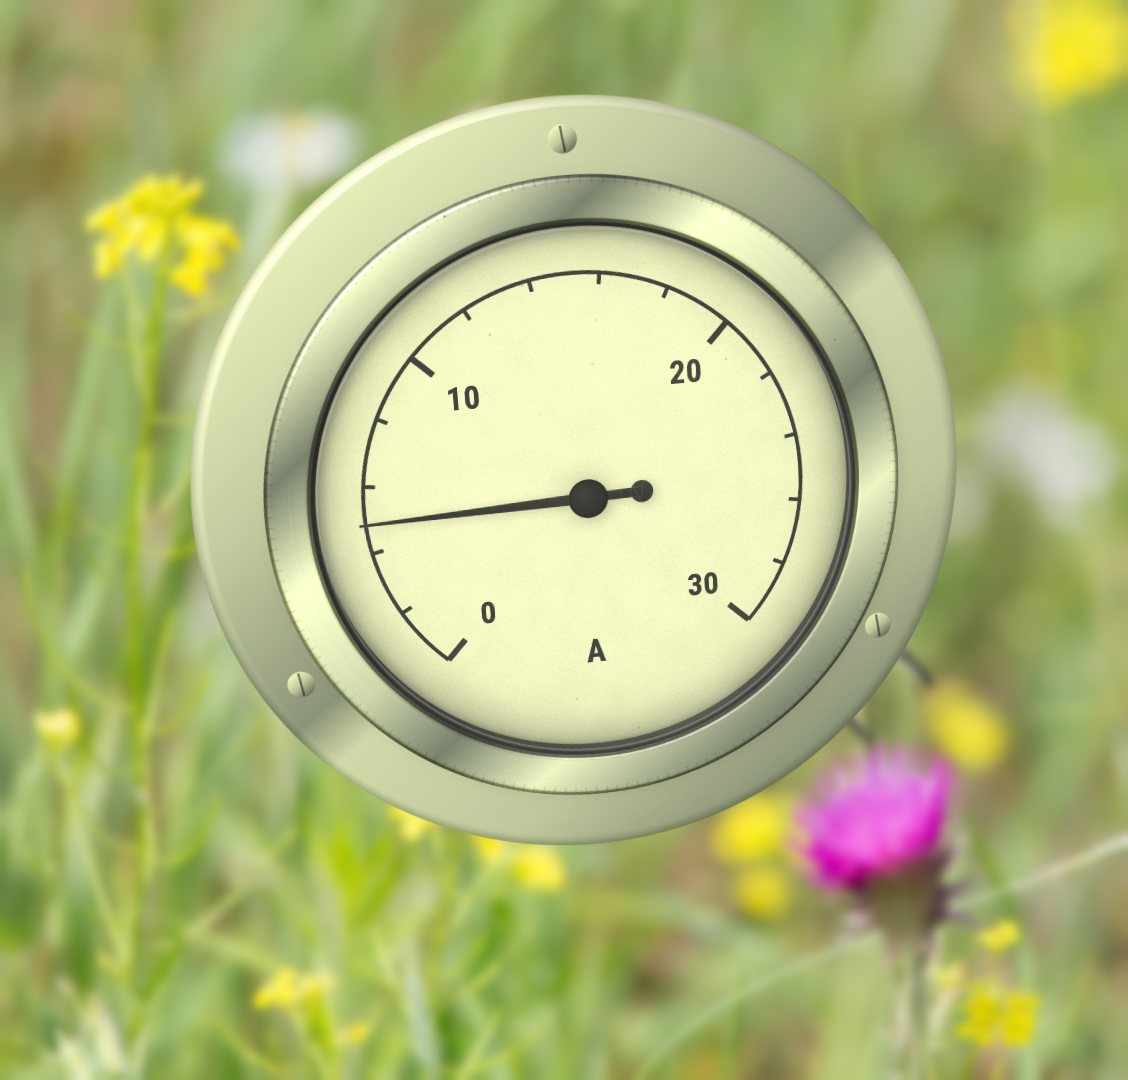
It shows 5; A
